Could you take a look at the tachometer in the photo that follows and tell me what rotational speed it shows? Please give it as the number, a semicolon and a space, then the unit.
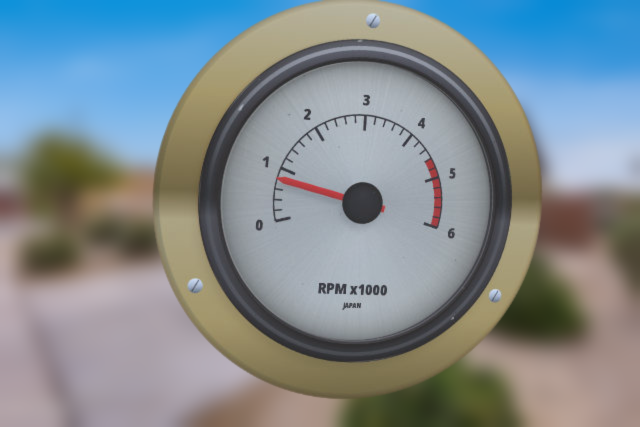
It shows 800; rpm
